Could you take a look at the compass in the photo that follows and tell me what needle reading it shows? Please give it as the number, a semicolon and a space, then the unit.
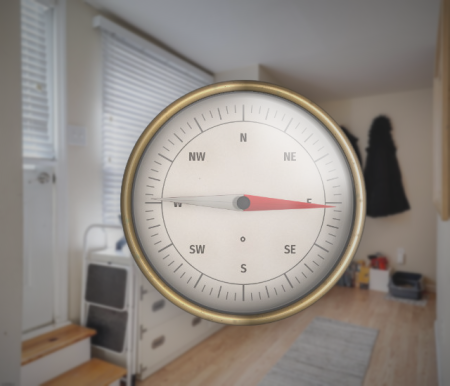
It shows 92.5; °
